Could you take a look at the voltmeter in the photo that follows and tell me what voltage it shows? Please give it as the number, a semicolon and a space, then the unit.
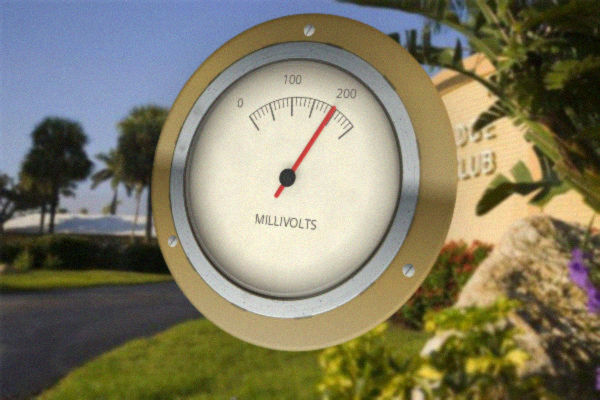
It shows 200; mV
